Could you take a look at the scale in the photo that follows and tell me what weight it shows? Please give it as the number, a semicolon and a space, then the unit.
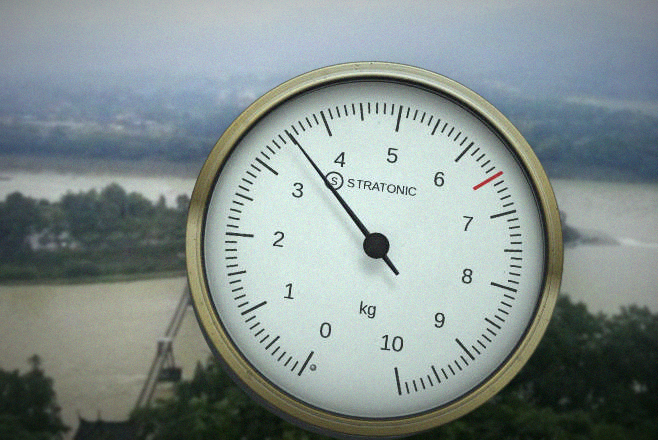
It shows 3.5; kg
